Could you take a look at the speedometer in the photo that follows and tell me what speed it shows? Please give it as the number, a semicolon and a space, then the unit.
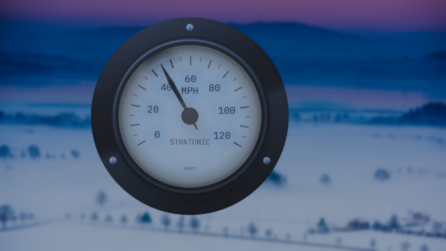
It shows 45; mph
